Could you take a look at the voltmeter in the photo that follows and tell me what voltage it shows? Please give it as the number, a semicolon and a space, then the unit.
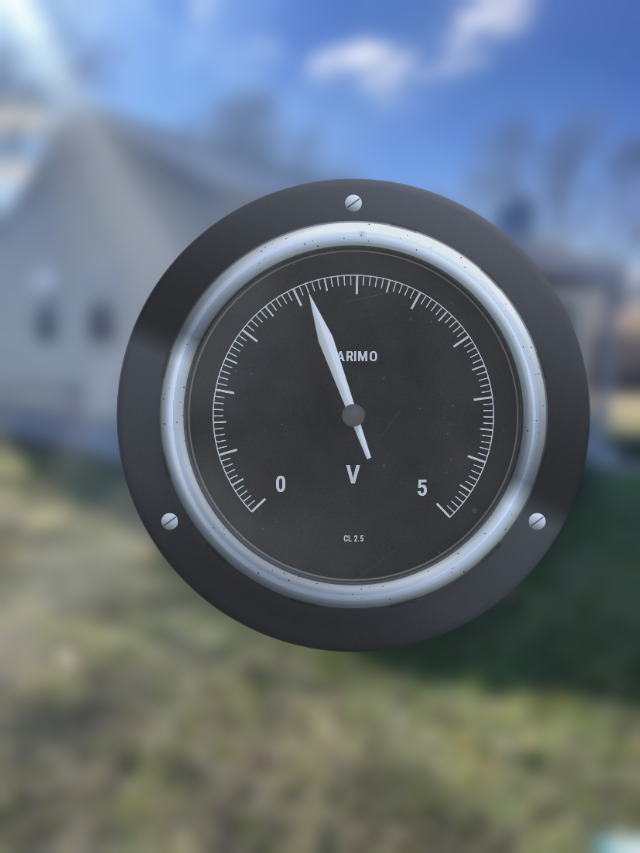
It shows 2.1; V
